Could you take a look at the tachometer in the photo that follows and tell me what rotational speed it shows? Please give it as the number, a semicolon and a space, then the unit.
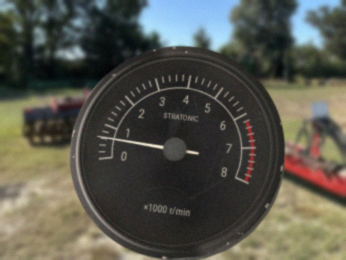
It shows 600; rpm
